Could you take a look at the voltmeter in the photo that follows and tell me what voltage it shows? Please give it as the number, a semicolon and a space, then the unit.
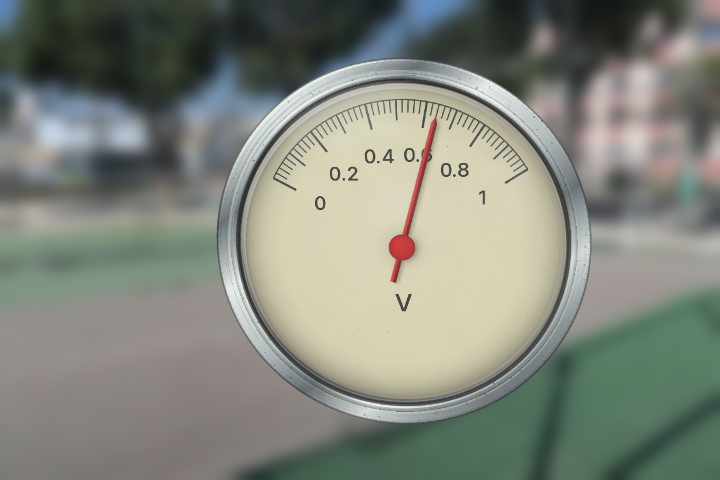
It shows 0.64; V
